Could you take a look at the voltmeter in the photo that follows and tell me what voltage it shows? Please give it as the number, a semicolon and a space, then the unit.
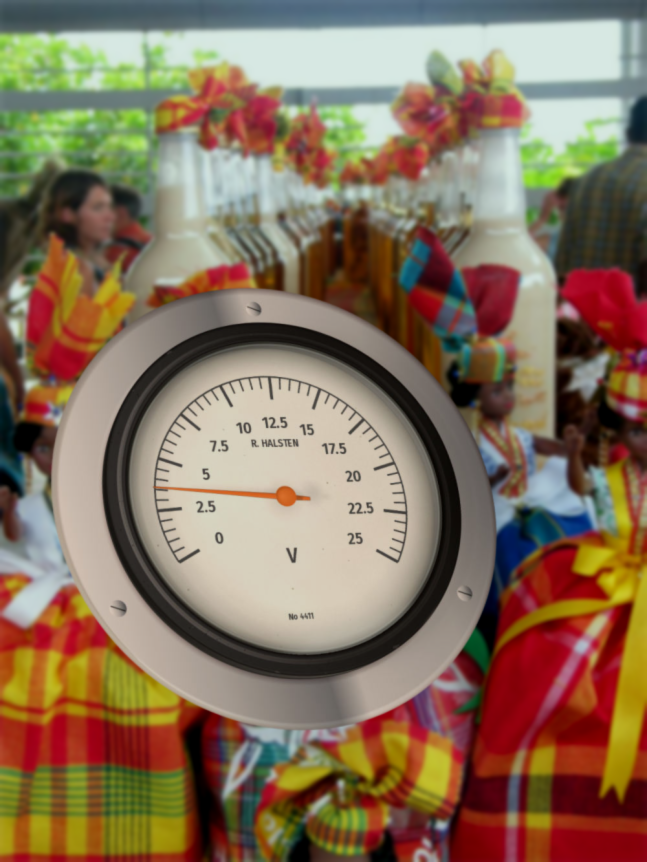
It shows 3.5; V
